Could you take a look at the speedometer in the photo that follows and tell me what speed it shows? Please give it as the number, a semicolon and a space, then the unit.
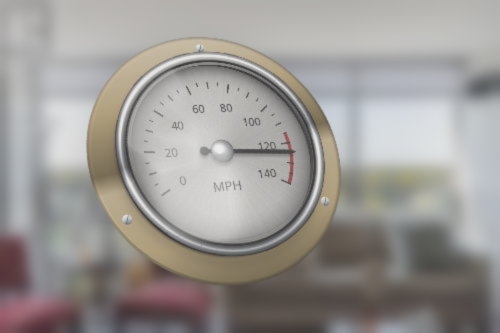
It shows 125; mph
